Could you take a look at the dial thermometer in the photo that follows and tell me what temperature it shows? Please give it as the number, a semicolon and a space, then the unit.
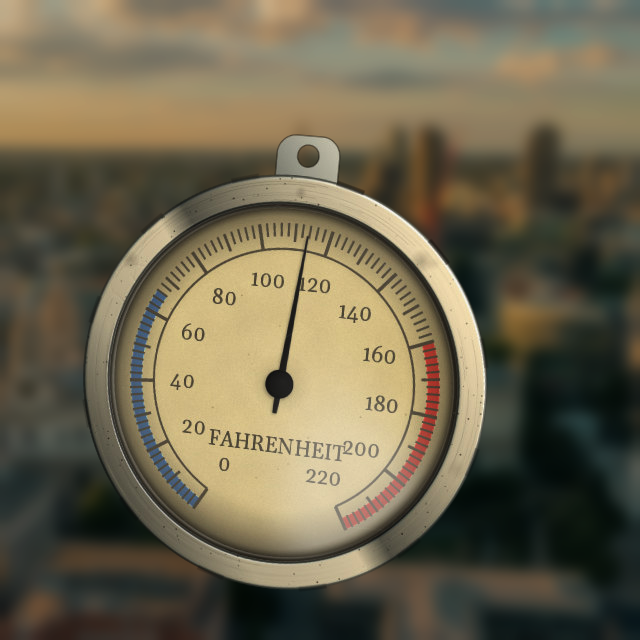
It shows 114; °F
